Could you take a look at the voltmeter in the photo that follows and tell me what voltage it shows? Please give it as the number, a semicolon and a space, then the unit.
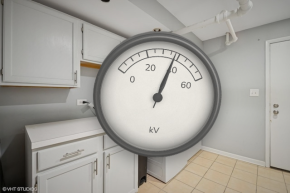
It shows 37.5; kV
